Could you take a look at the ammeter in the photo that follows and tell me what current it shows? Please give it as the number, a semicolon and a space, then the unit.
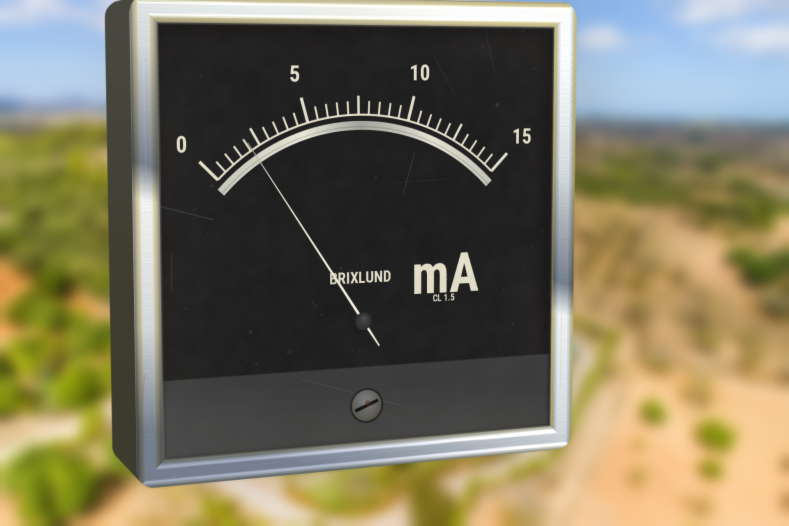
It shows 2; mA
